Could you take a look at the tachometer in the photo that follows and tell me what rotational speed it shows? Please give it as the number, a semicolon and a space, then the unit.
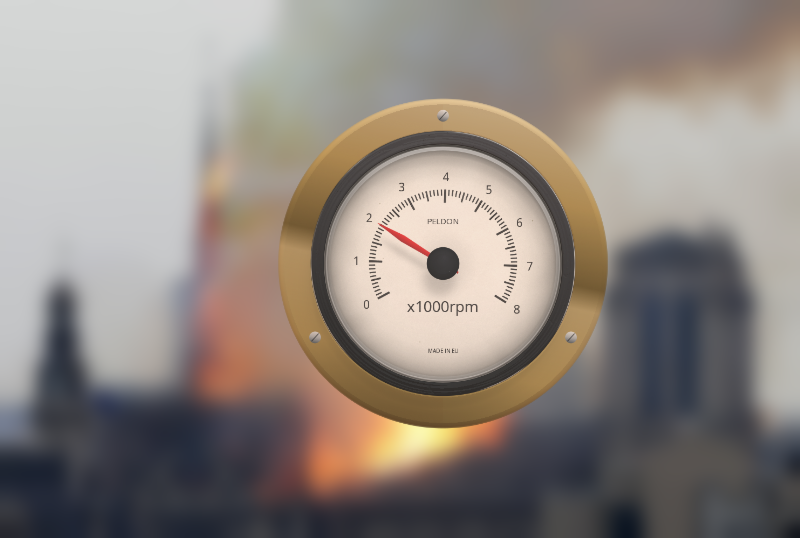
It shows 2000; rpm
